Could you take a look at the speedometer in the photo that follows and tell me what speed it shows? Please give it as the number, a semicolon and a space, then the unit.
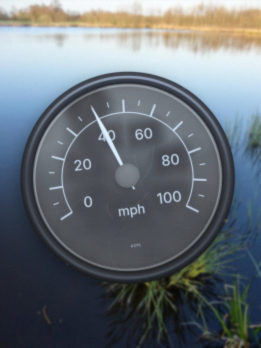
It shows 40; mph
